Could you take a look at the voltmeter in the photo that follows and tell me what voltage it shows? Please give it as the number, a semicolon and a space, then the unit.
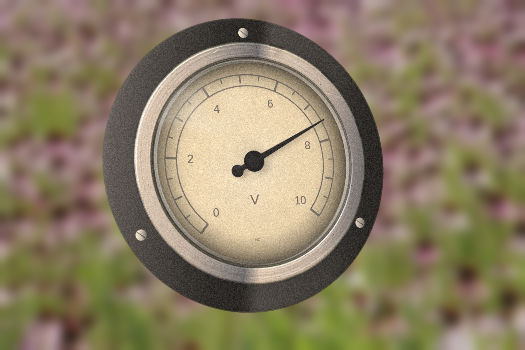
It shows 7.5; V
